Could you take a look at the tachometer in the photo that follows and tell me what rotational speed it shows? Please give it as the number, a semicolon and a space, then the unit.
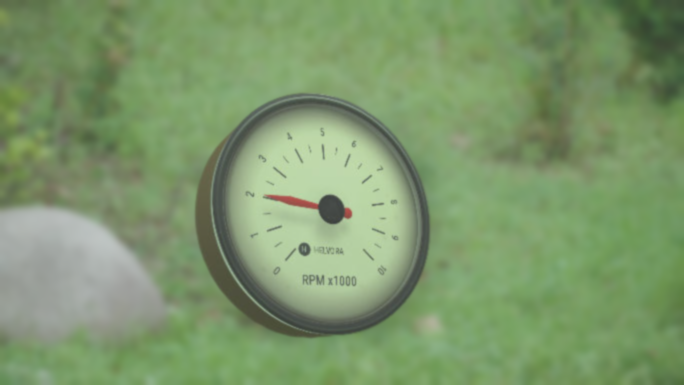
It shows 2000; rpm
